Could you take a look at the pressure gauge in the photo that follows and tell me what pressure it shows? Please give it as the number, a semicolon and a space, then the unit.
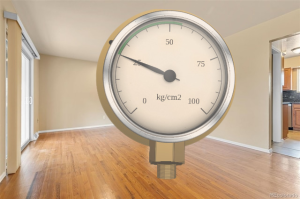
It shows 25; kg/cm²
